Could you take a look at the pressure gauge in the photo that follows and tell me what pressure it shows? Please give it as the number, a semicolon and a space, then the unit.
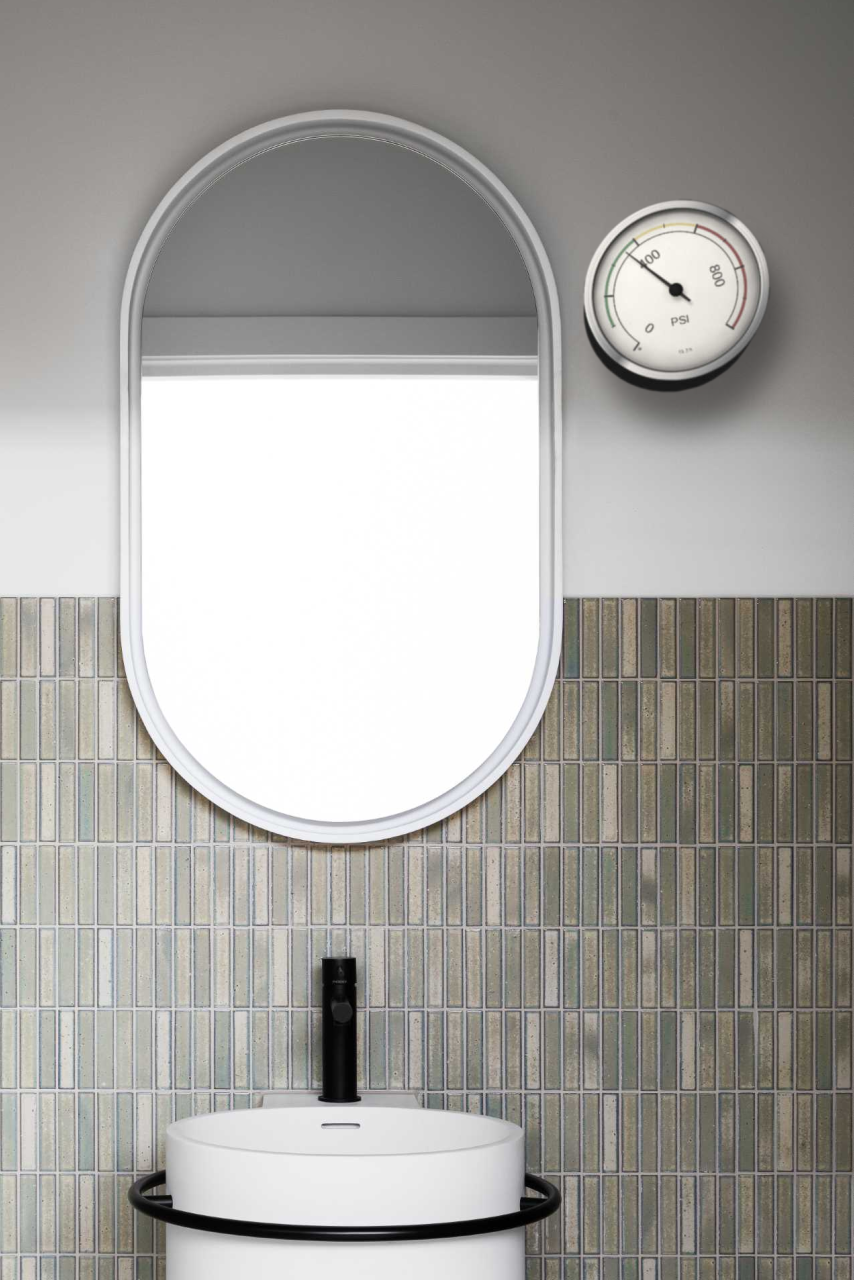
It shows 350; psi
